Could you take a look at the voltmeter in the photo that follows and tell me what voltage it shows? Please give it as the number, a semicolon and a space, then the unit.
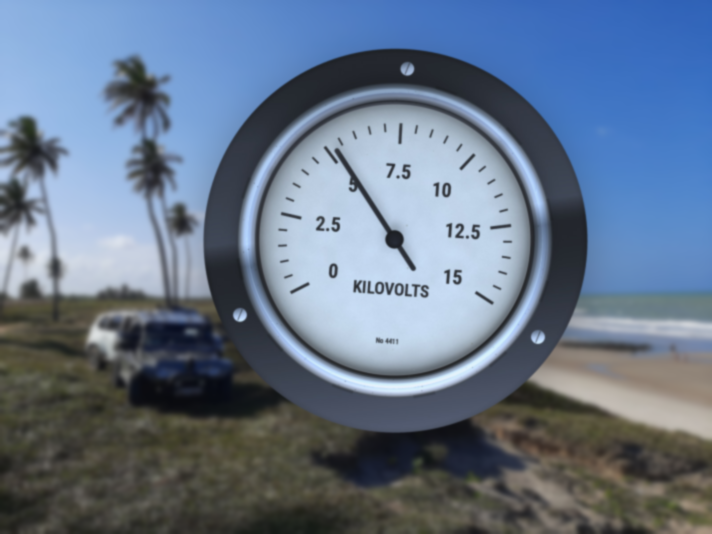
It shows 5.25; kV
